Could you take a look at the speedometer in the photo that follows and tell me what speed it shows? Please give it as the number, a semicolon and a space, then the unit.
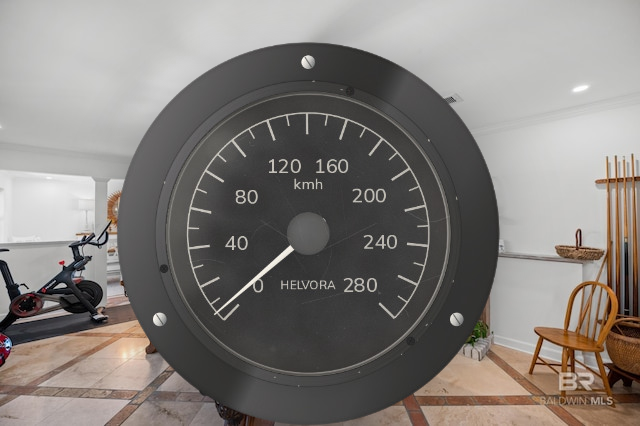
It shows 5; km/h
